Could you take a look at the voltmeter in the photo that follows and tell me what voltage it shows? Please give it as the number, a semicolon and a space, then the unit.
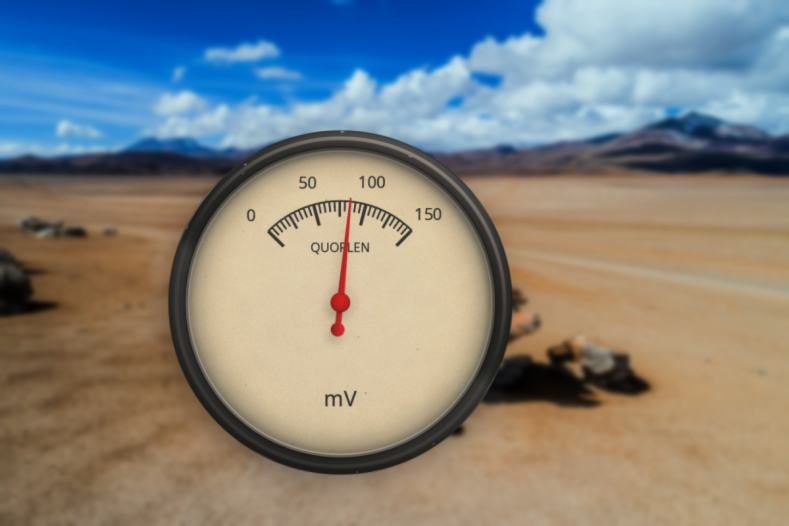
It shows 85; mV
